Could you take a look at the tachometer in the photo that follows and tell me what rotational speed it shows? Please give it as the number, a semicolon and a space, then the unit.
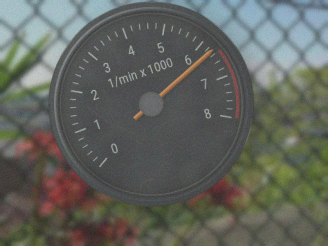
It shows 6300; rpm
